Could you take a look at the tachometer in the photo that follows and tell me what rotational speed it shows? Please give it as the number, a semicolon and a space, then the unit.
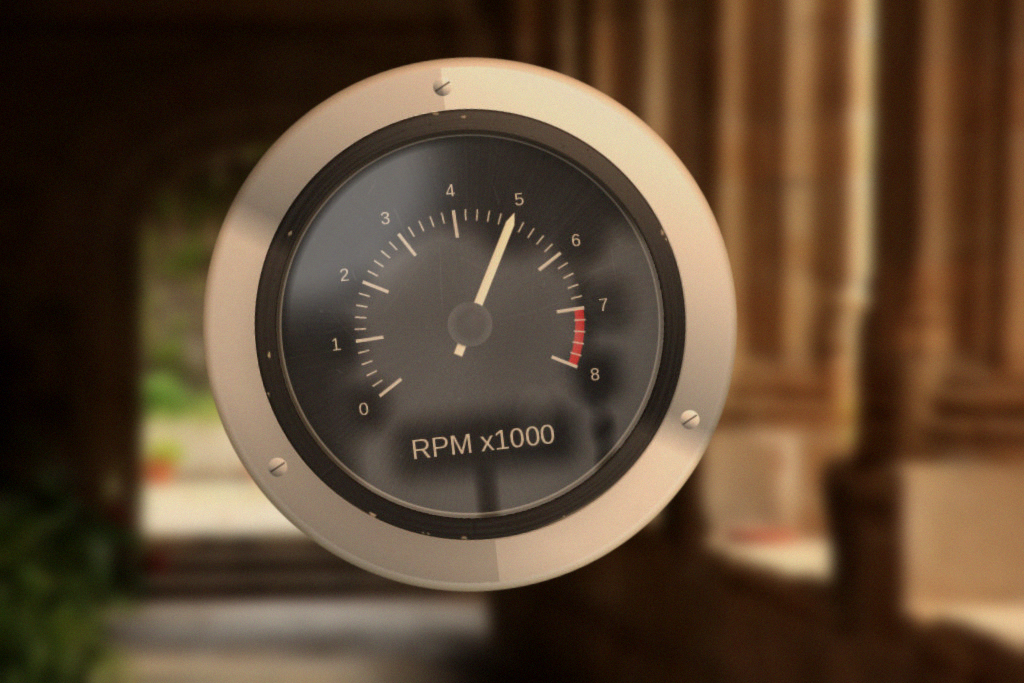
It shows 5000; rpm
